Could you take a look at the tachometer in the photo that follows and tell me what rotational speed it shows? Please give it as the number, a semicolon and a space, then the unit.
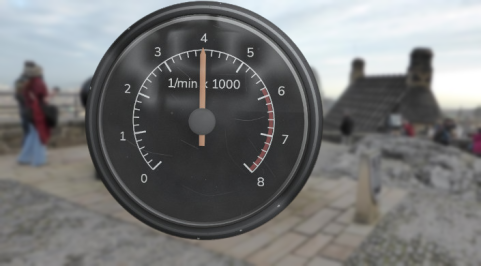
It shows 4000; rpm
